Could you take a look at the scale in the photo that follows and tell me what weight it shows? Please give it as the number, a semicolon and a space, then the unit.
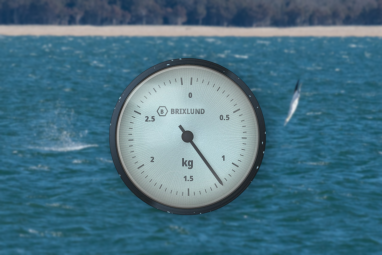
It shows 1.2; kg
